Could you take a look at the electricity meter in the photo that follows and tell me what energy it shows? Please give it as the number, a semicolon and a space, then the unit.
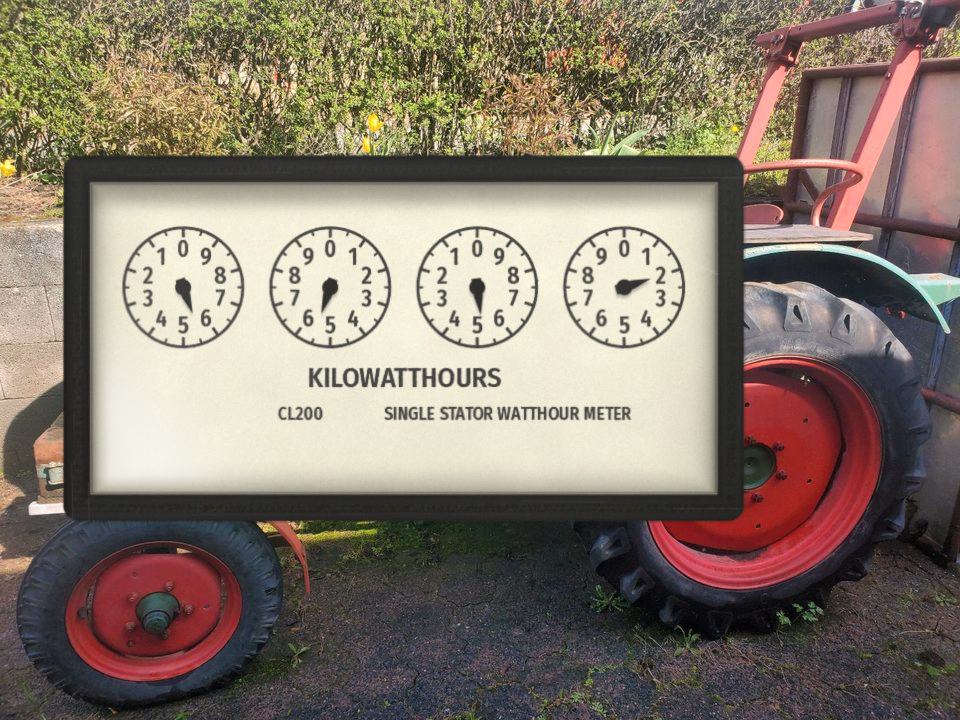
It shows 5552; kWh
